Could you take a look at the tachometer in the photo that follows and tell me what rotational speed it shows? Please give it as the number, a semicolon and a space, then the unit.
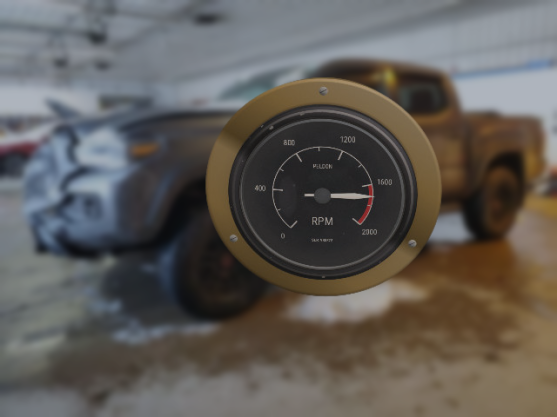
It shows 1700; rpm
